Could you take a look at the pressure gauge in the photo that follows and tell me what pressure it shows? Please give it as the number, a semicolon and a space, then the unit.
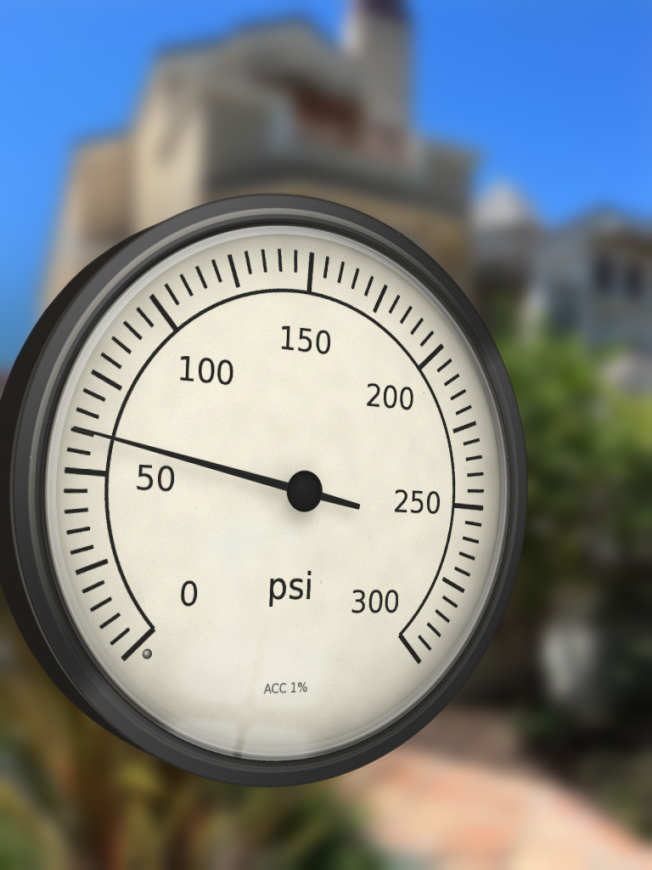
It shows 60; psi
